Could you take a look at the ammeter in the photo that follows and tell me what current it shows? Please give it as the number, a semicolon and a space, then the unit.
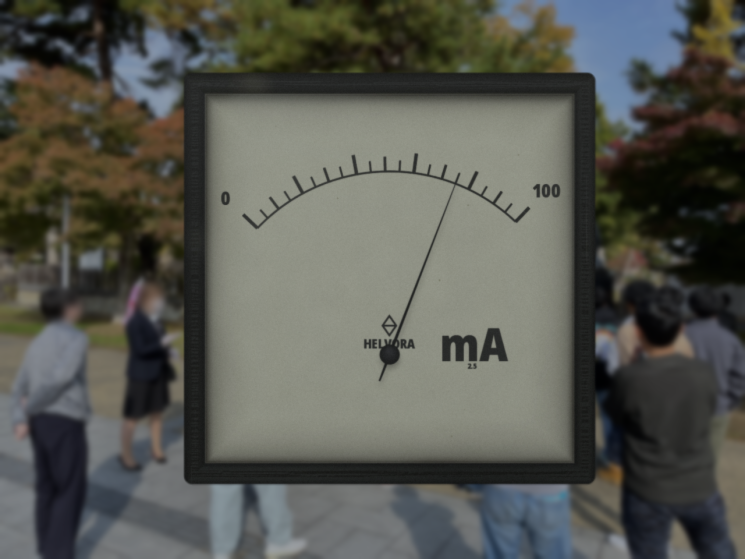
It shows 75; mA
